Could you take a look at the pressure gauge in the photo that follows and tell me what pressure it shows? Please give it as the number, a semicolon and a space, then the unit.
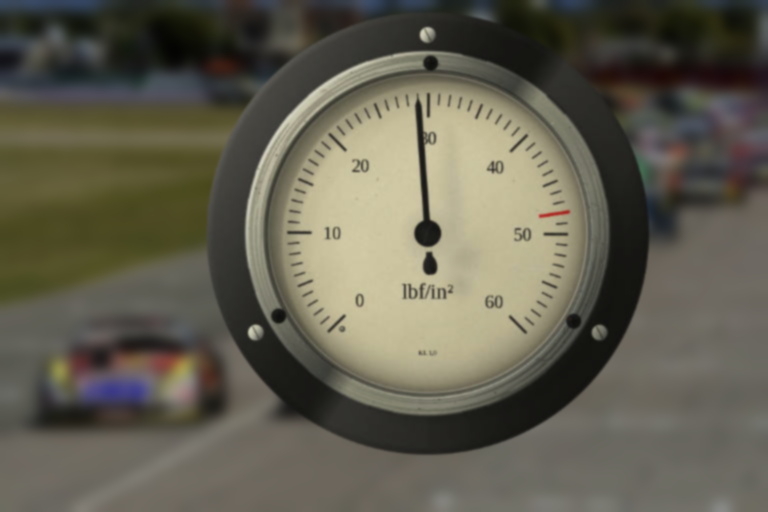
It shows 29; psi
